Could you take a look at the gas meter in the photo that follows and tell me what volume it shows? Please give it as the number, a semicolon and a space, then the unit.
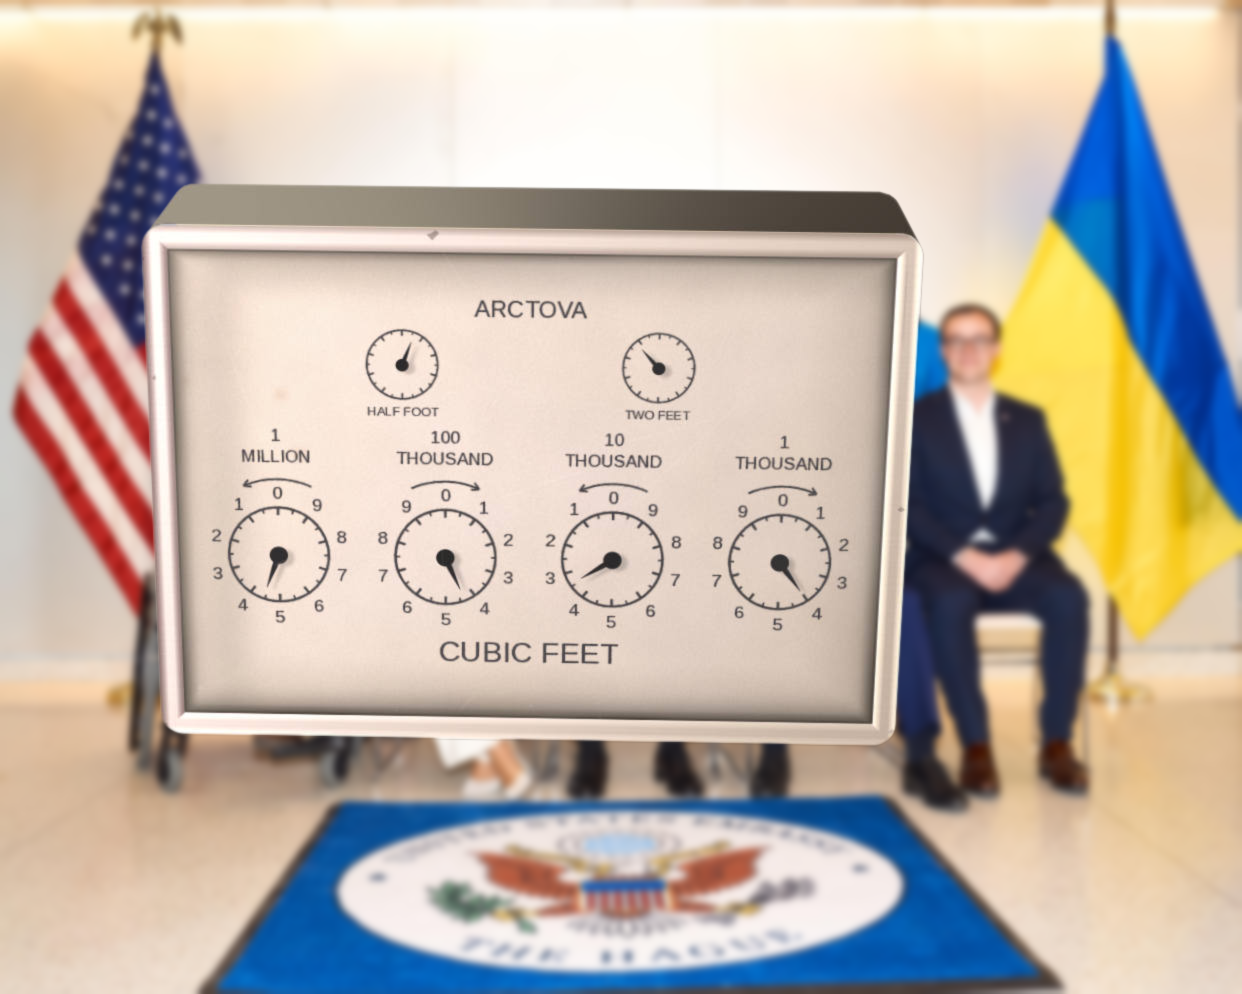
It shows 443400; ft³
